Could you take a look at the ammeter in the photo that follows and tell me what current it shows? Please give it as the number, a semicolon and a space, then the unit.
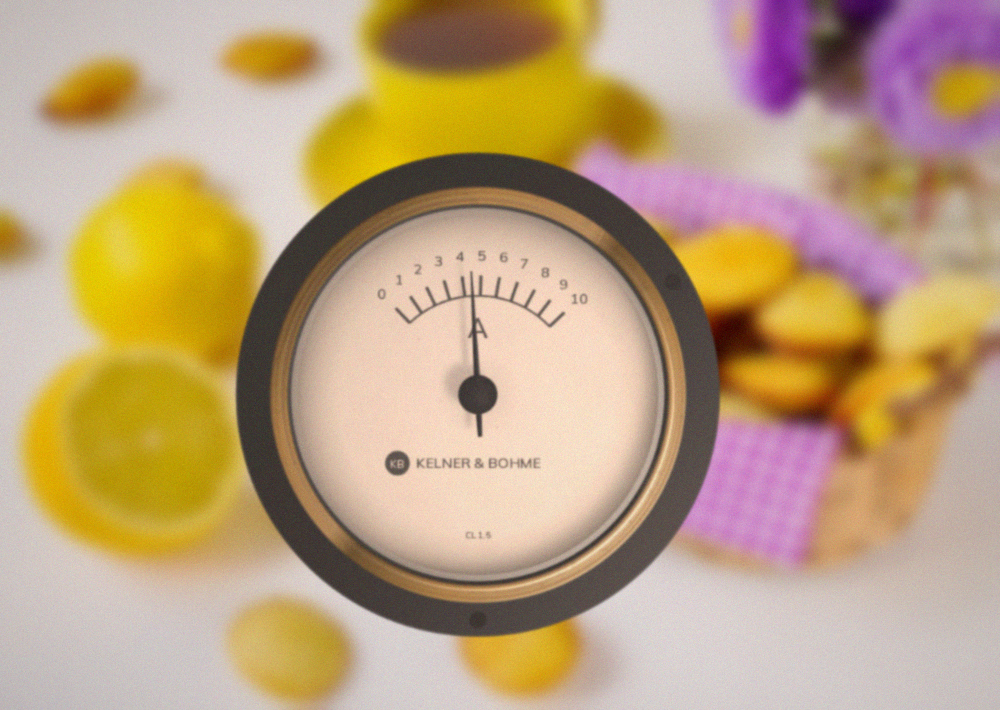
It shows 4.5; A
